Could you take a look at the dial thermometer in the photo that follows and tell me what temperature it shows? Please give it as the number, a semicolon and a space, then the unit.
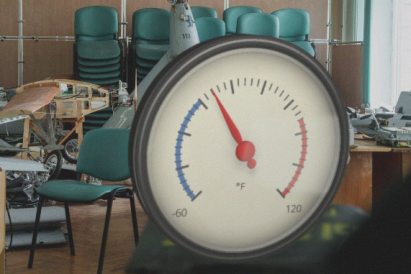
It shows 8; °F
